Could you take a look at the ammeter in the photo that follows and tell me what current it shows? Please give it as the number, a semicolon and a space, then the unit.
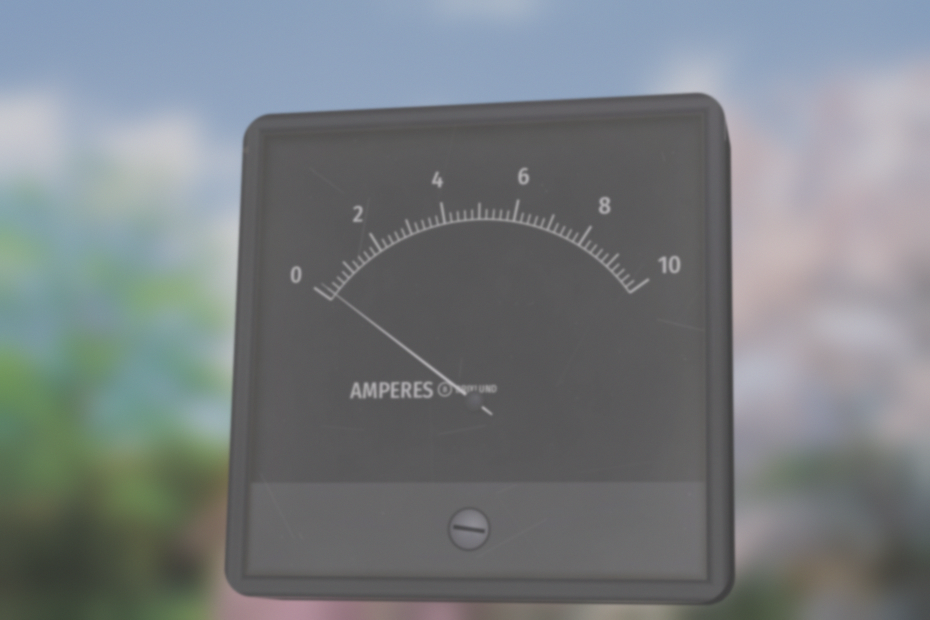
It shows 0.2; A
